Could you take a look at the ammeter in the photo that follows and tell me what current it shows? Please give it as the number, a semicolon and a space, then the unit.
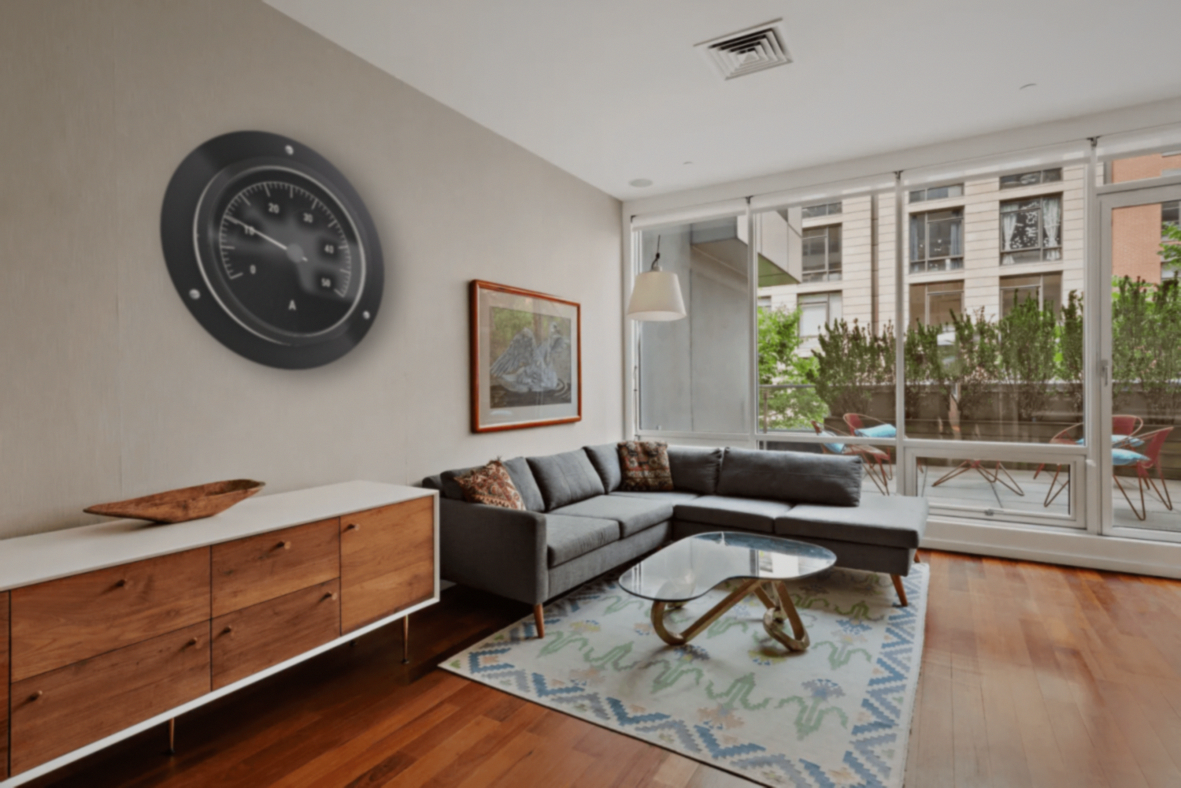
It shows 10; A
